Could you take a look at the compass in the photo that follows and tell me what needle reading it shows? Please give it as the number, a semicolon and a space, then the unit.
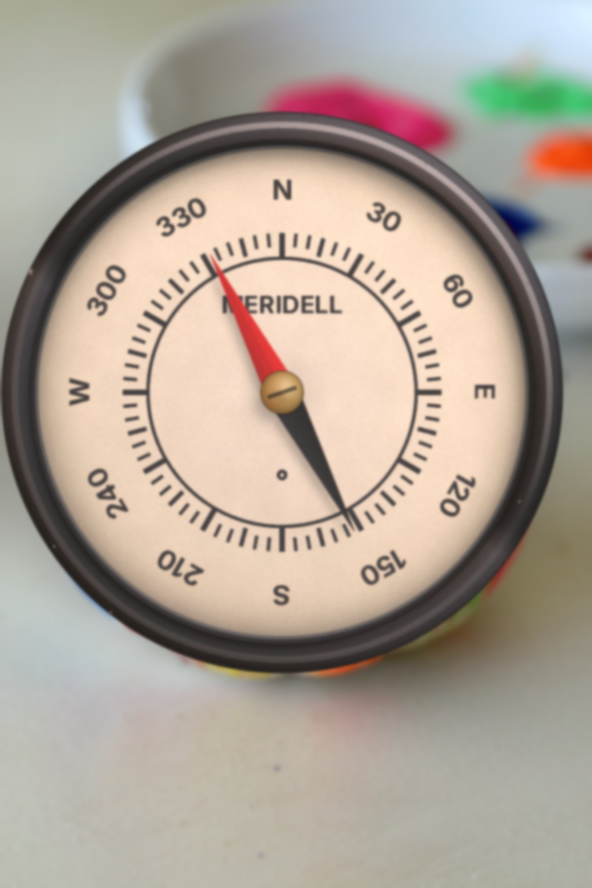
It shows 332.5; °
